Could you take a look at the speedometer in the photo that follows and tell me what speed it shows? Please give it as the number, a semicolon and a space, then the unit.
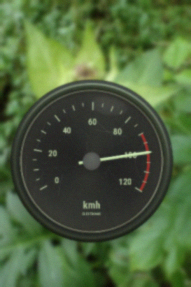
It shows 100; km/h
